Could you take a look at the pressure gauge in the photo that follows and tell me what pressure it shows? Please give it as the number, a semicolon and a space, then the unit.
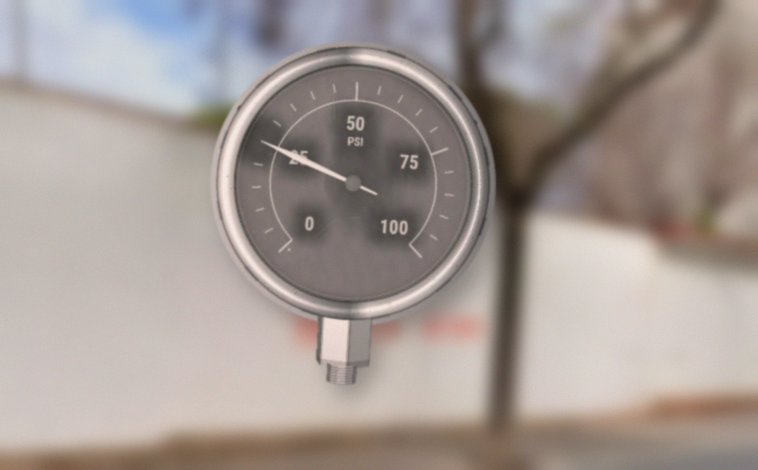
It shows 25; psi
